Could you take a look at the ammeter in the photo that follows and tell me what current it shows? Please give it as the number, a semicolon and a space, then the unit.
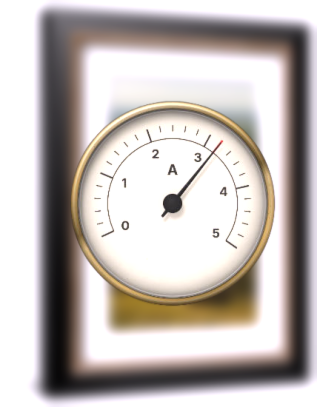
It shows 3.2; A
